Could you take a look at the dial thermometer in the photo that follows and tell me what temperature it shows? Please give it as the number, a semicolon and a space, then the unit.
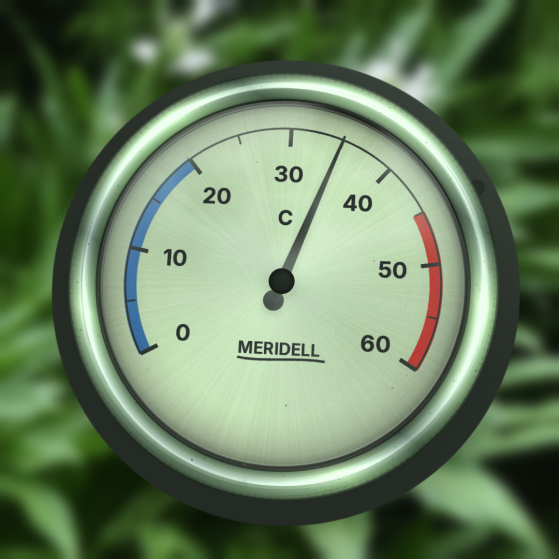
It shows 35; °C
